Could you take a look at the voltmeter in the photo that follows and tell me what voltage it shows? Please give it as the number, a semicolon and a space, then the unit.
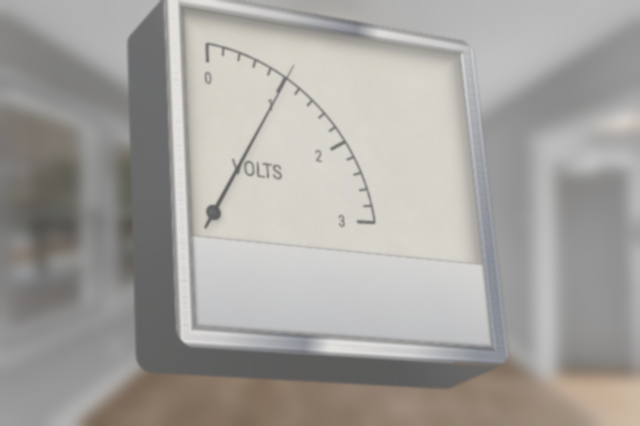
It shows 1; V
